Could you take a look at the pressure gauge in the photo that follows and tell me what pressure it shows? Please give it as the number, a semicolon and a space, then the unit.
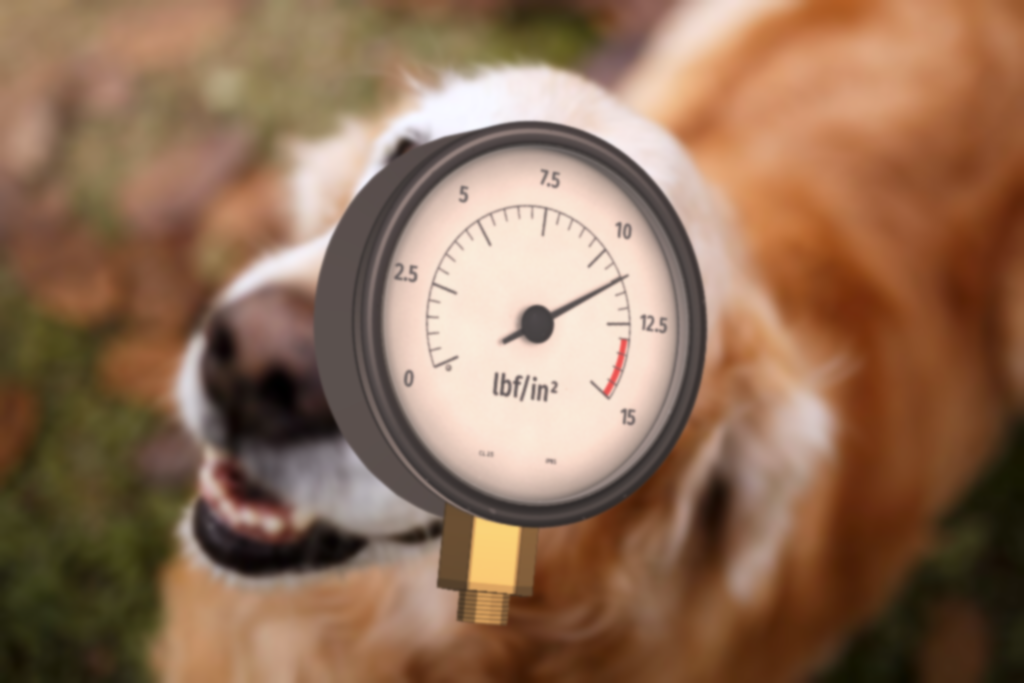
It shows 11; psi
